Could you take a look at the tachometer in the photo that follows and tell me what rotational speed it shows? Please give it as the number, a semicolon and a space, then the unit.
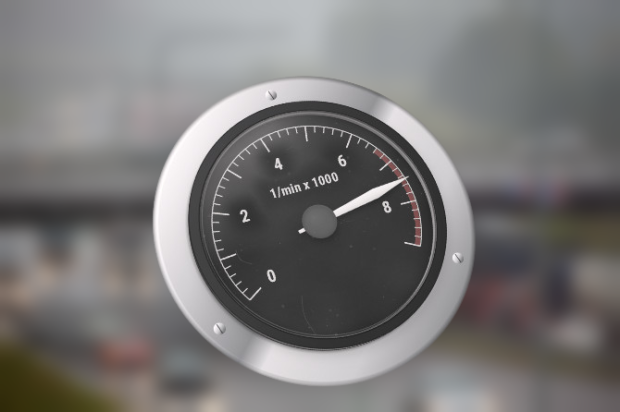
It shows 7500; rpm
